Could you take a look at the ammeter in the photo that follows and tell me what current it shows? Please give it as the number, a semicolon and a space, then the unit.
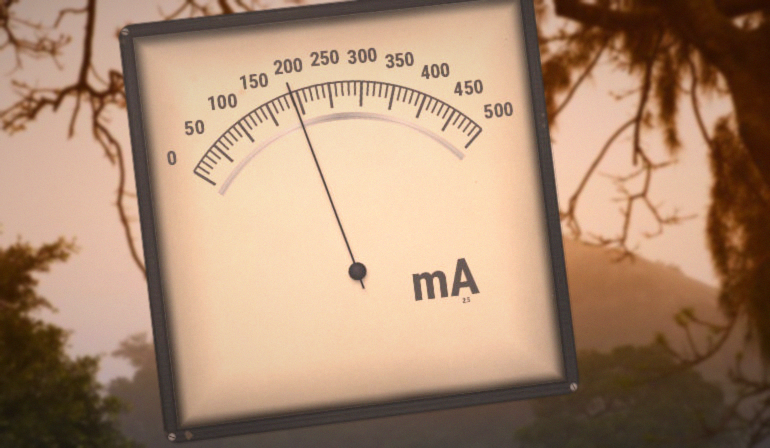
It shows 190; mA
